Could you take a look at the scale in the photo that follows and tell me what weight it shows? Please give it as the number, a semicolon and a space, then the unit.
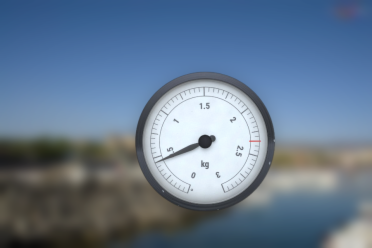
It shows 0.45; kg
